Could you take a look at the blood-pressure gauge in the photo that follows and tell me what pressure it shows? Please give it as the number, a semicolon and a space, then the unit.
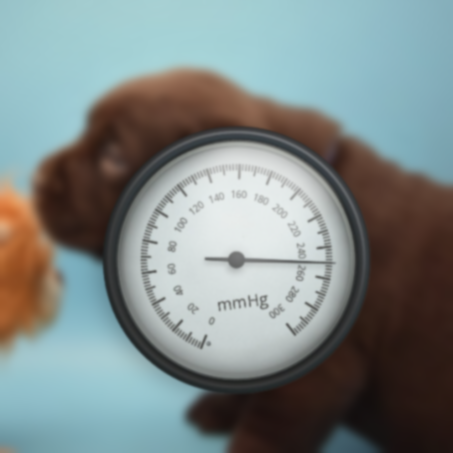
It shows 250; mmHg
